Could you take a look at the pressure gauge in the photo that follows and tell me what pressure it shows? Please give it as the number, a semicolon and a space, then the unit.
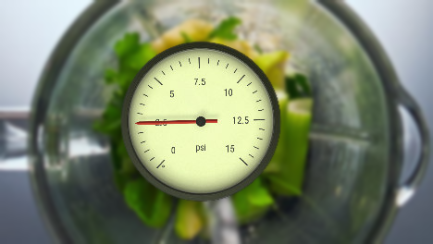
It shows 2.5; psi
